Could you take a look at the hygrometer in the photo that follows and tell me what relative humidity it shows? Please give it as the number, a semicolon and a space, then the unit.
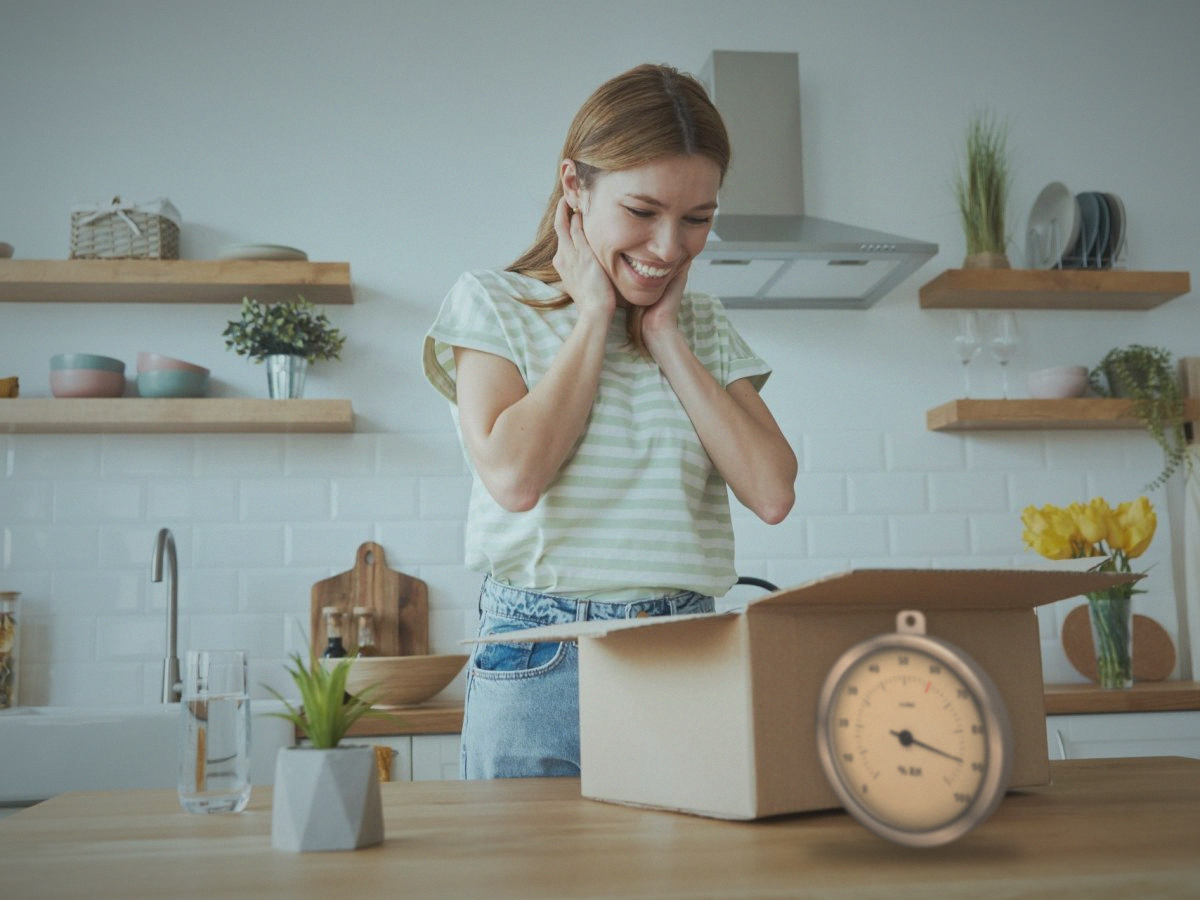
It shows 90; %
